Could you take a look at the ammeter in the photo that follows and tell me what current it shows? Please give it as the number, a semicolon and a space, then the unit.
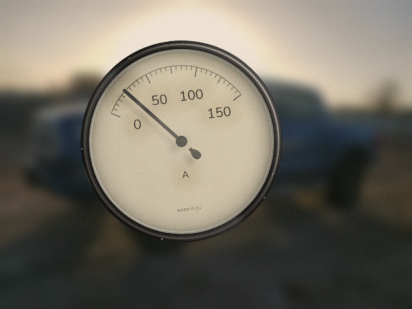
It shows 25; A
